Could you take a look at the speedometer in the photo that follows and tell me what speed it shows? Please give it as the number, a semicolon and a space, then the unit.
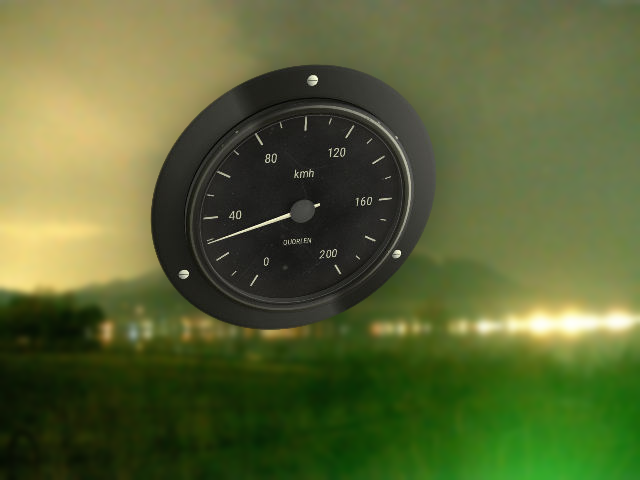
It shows 30; km/h
